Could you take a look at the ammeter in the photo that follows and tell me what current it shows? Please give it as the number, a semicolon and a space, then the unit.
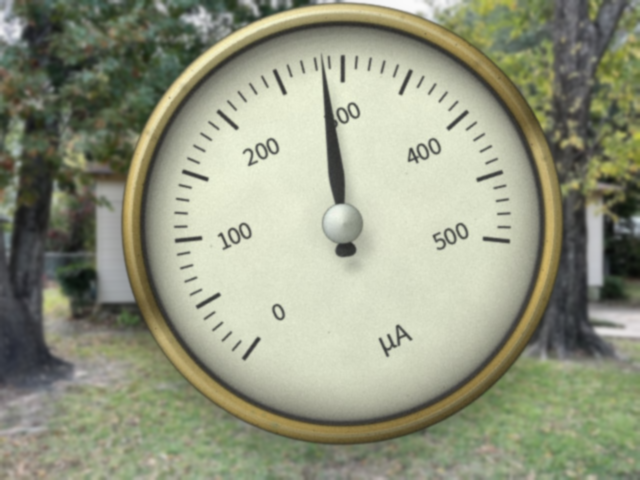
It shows 285; µA
